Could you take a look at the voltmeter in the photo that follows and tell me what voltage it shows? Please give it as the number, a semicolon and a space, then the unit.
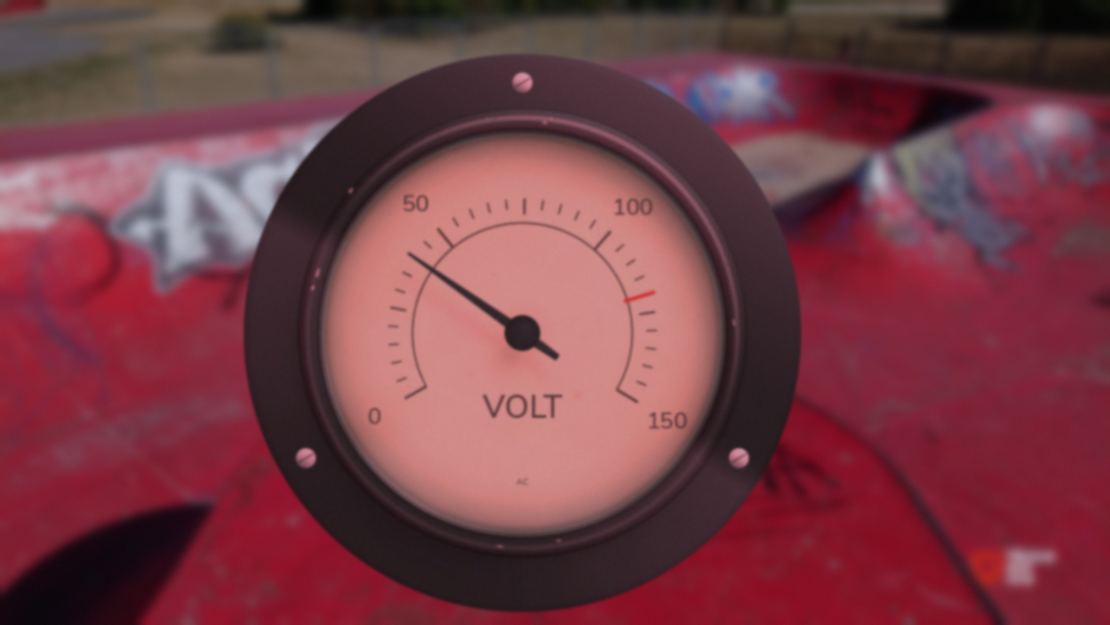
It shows 40; V
